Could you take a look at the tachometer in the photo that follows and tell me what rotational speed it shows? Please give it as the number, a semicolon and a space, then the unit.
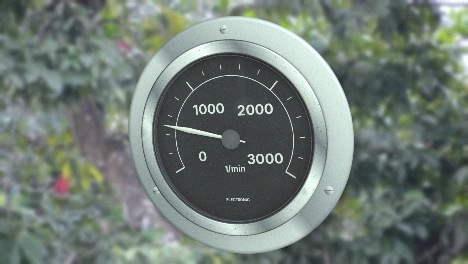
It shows 500; rpm
